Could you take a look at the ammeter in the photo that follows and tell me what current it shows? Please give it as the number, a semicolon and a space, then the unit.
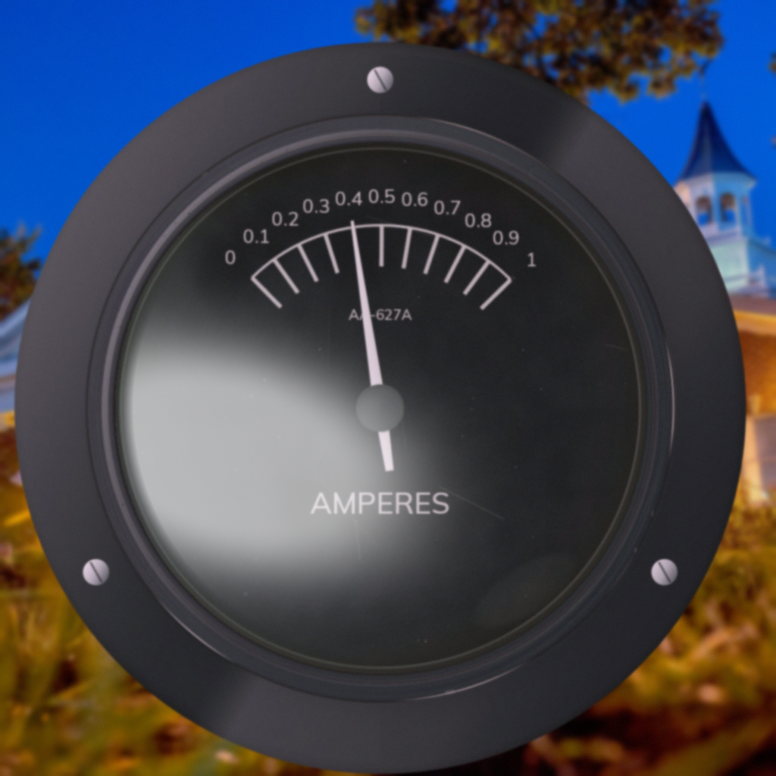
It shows 0.4; A
